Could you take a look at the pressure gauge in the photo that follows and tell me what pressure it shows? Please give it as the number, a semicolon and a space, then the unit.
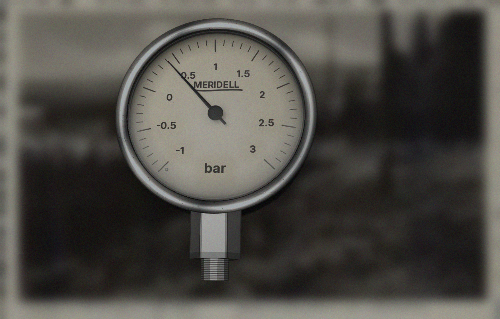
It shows 0.4; bar
